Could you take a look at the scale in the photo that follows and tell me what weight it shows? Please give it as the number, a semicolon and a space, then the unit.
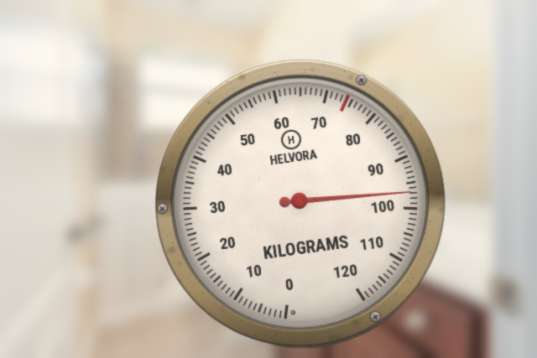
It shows 97; kg
